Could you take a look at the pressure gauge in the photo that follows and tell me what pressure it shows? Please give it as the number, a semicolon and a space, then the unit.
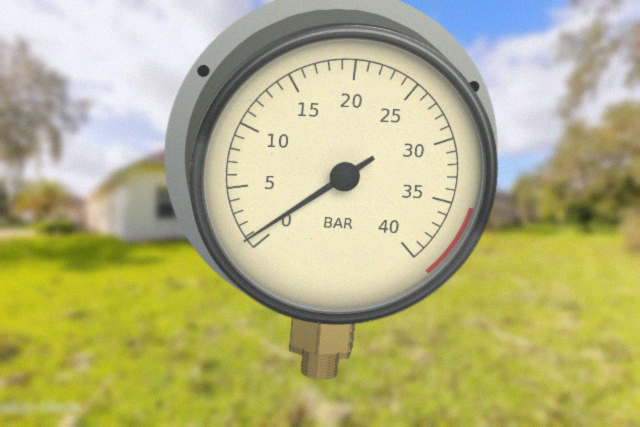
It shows 1; bar
